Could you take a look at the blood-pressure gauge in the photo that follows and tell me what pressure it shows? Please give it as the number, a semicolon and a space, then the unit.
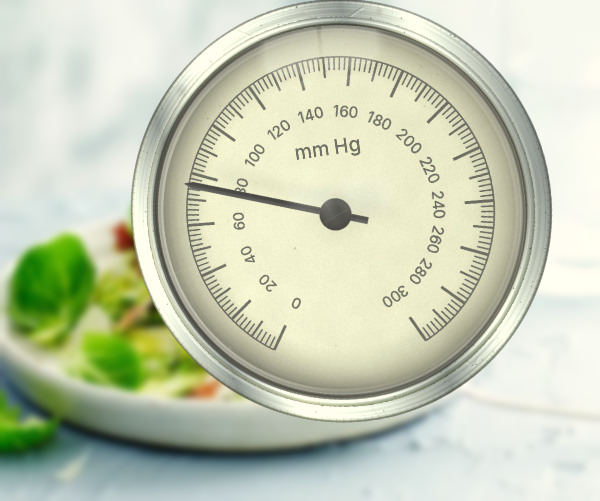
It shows 76; mmHg
